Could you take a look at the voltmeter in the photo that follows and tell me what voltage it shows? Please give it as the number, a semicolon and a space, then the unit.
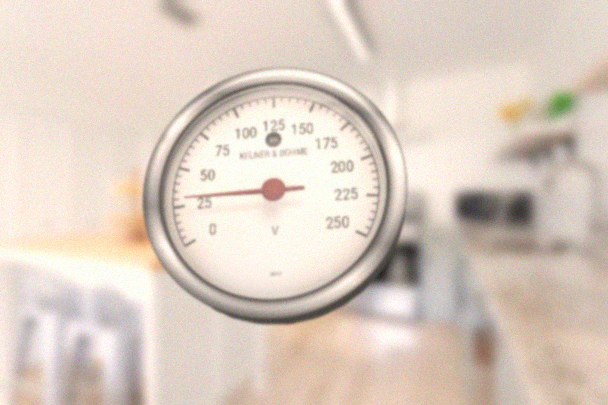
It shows 30; V
